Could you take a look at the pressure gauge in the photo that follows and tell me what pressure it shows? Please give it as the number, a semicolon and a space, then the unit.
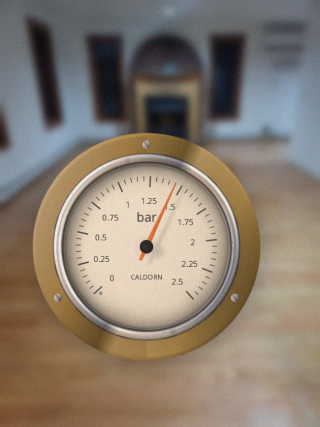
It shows 1.45; bar
